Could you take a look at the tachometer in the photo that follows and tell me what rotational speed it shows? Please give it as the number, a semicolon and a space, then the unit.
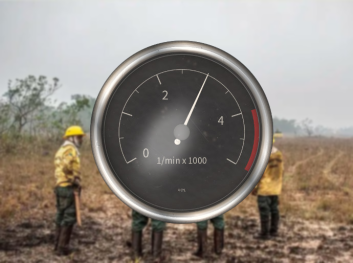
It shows 3000; rpm
